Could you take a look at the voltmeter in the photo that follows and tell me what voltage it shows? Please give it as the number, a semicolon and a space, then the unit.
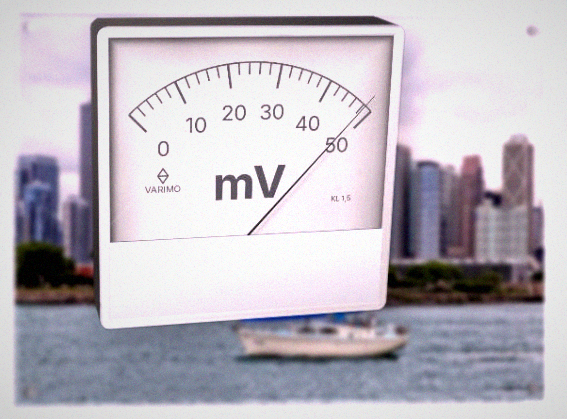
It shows 48; mV
